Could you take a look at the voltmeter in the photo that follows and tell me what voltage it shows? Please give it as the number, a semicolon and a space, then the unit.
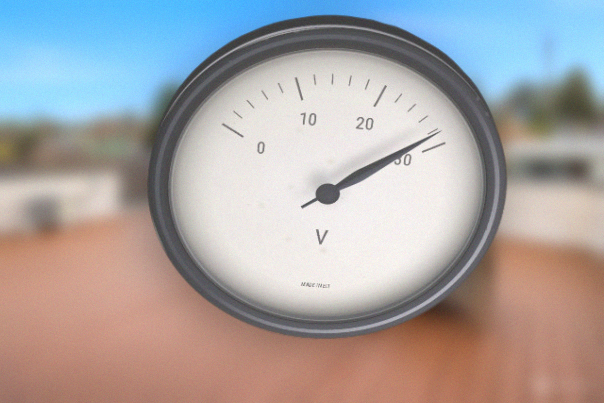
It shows 28; V
